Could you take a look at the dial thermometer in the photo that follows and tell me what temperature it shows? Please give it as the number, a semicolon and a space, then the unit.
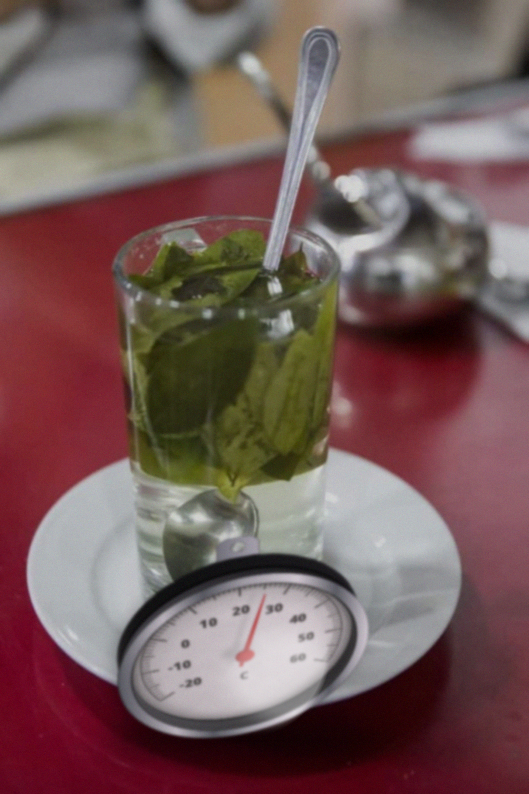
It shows 25; °C
